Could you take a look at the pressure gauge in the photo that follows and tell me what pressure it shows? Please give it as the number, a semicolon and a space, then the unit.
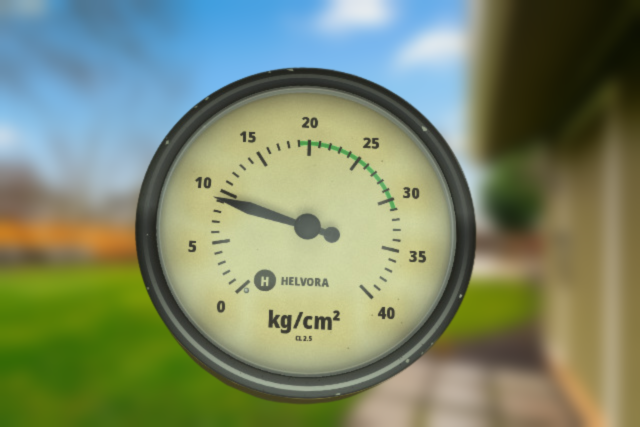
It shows 9; kg/cm²
